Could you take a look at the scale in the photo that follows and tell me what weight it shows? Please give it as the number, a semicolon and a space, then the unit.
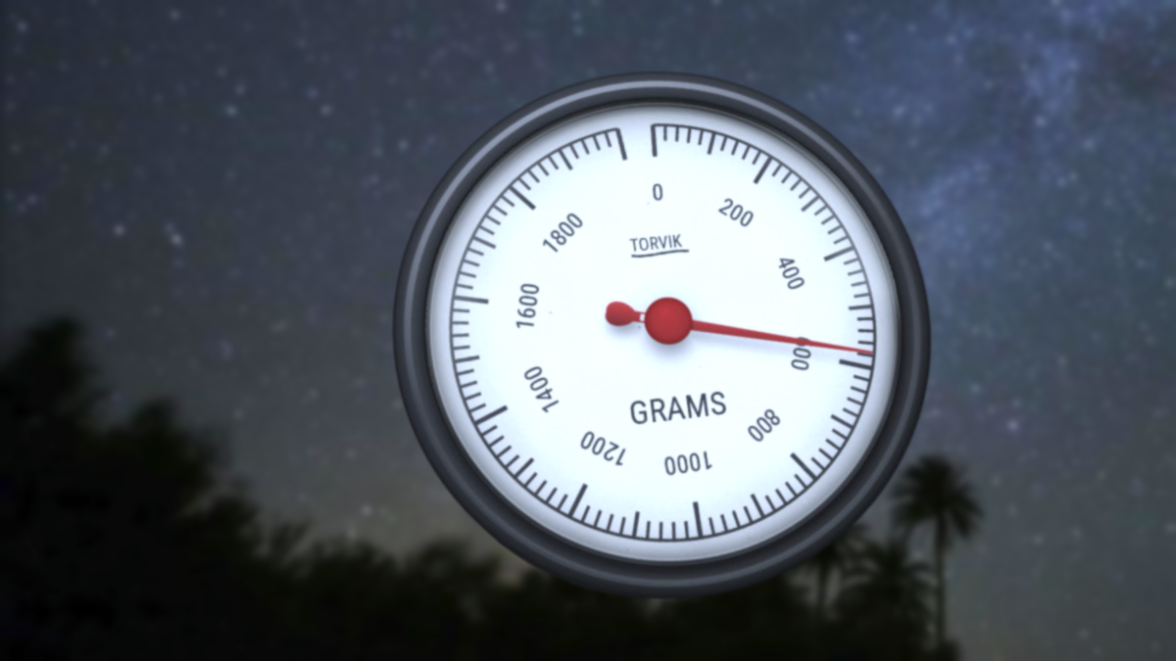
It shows 580; g
